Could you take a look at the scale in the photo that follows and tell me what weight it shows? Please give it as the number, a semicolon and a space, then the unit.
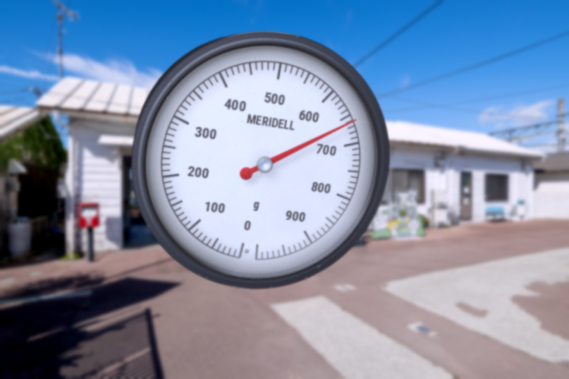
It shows 660; g
